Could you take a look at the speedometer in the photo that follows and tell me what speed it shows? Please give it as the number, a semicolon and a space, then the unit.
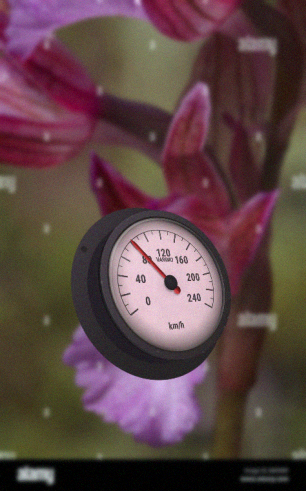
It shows 80; km/h
